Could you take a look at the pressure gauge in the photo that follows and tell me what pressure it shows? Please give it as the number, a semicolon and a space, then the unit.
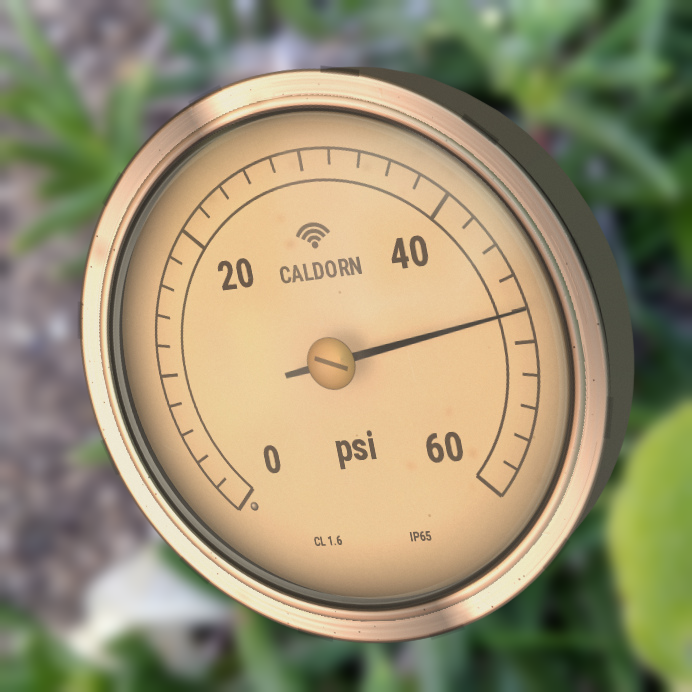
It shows 48; psi
